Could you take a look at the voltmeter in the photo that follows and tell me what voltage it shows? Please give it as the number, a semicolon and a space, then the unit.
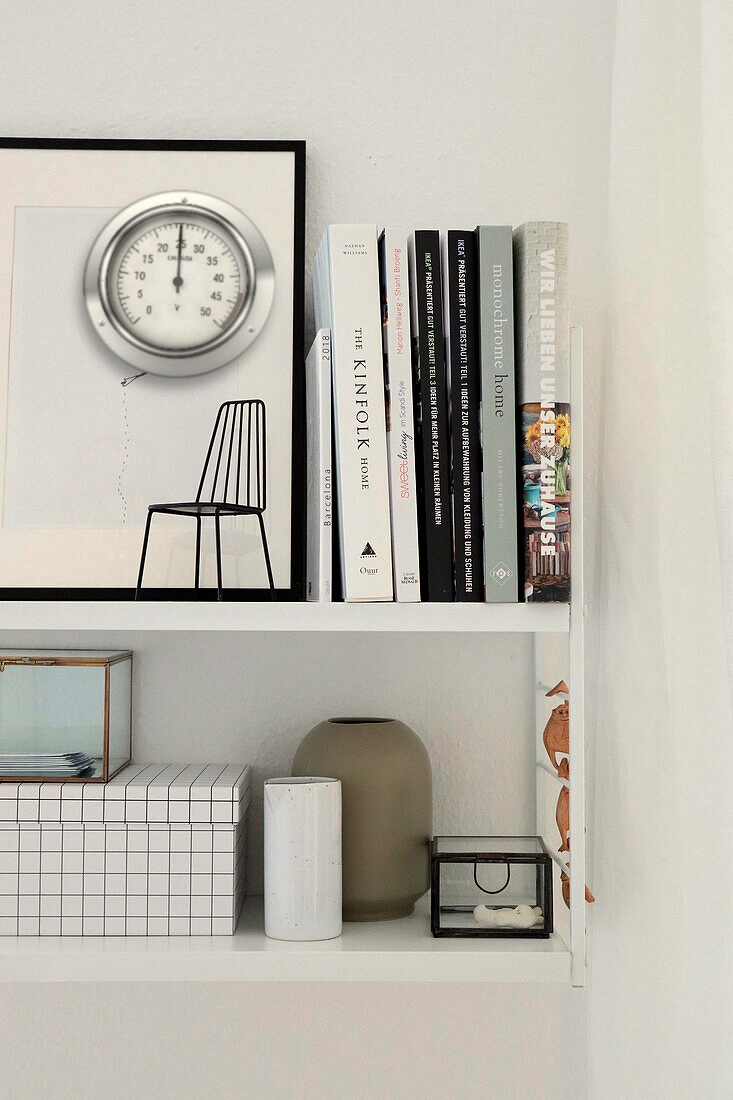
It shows 25; V
